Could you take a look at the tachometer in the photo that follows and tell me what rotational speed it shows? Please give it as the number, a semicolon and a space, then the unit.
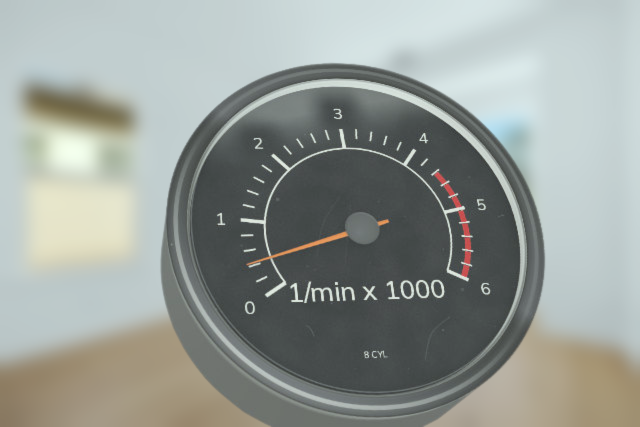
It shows 400; rpm
